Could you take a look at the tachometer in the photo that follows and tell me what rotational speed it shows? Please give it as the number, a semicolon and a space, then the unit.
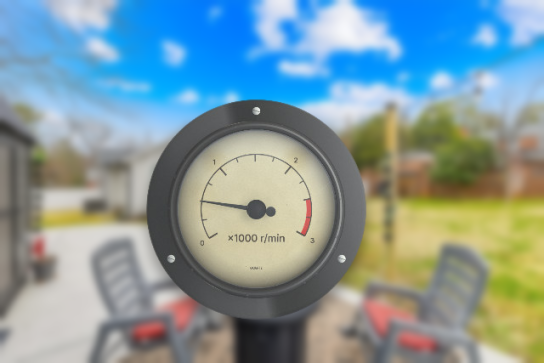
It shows 500; rpm
